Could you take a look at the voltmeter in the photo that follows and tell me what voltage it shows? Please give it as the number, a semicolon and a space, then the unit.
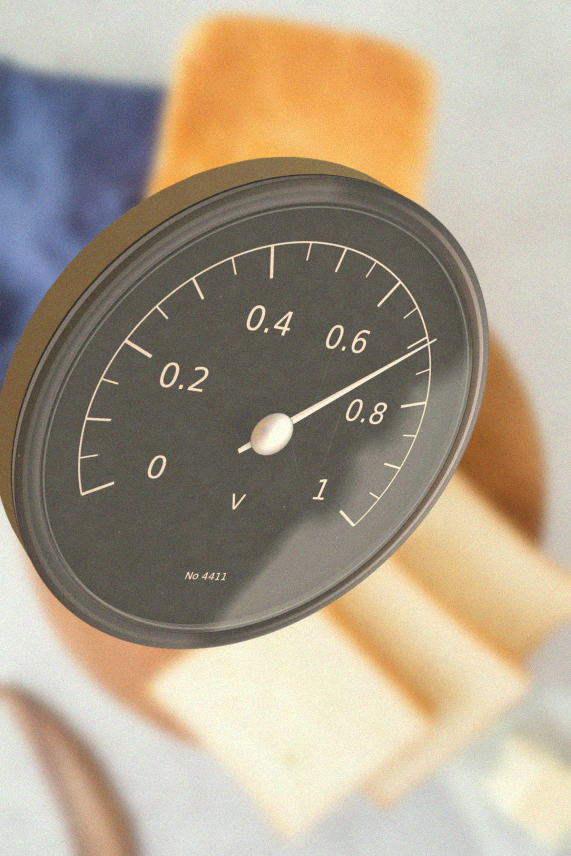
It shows 0.7; V
